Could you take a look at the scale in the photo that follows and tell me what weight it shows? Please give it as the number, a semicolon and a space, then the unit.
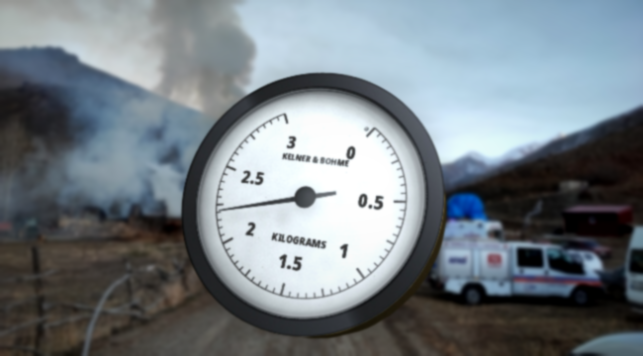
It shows 2.2; kg
